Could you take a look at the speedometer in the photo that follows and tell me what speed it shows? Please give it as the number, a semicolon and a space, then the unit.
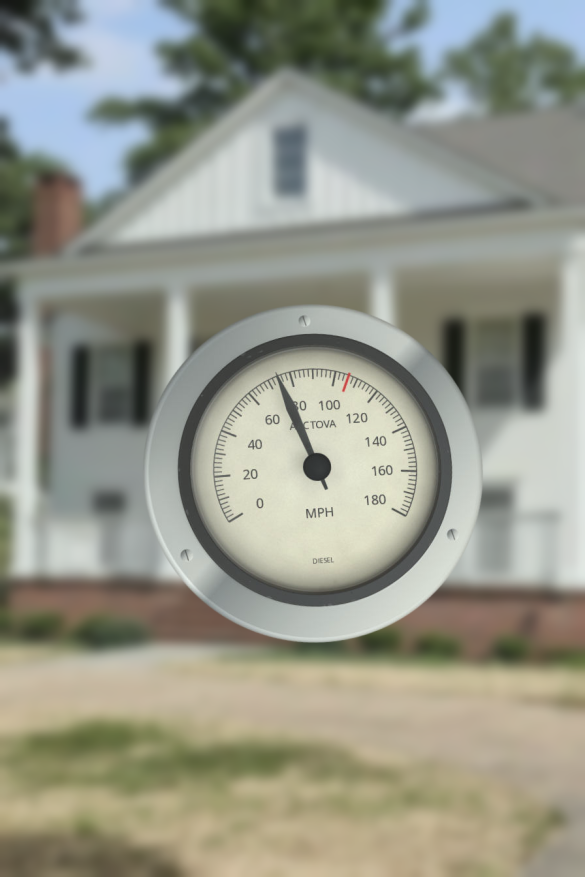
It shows 74; mph
